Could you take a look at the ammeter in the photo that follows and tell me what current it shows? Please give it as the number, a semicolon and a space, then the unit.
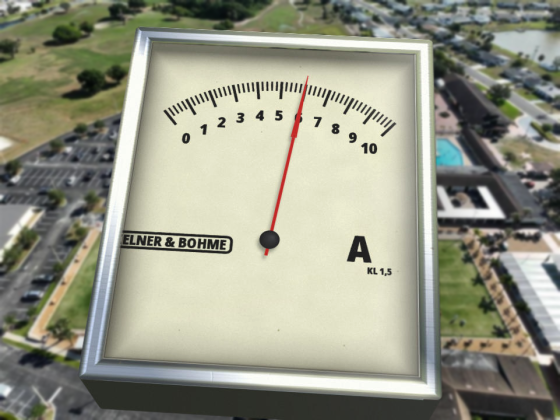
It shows 6; A
